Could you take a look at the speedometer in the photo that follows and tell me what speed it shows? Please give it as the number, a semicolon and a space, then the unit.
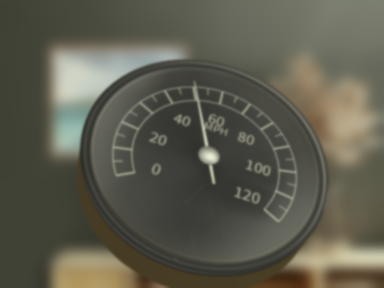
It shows 50; mph
